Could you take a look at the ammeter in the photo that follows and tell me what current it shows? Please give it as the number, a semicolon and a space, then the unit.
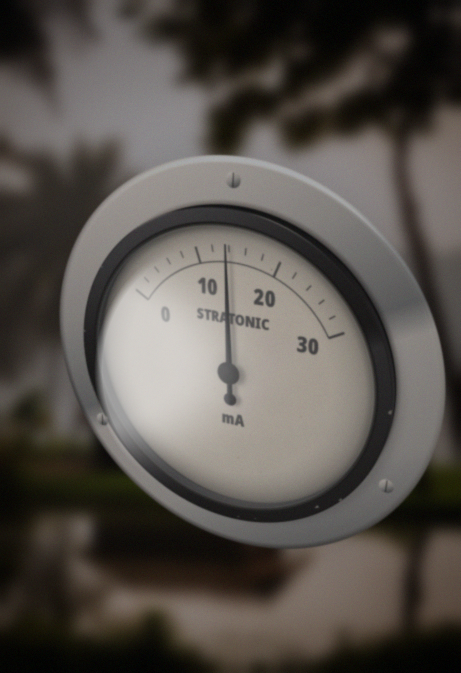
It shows 14; mA
